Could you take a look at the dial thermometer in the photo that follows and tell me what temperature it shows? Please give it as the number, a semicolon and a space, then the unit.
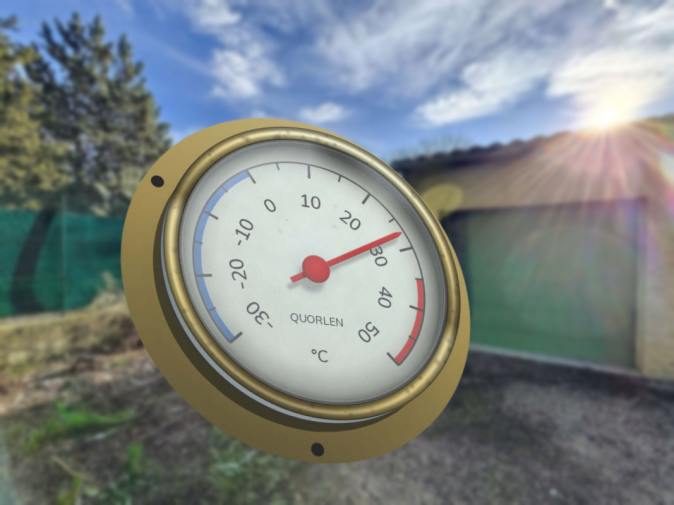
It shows 27.5; °C
